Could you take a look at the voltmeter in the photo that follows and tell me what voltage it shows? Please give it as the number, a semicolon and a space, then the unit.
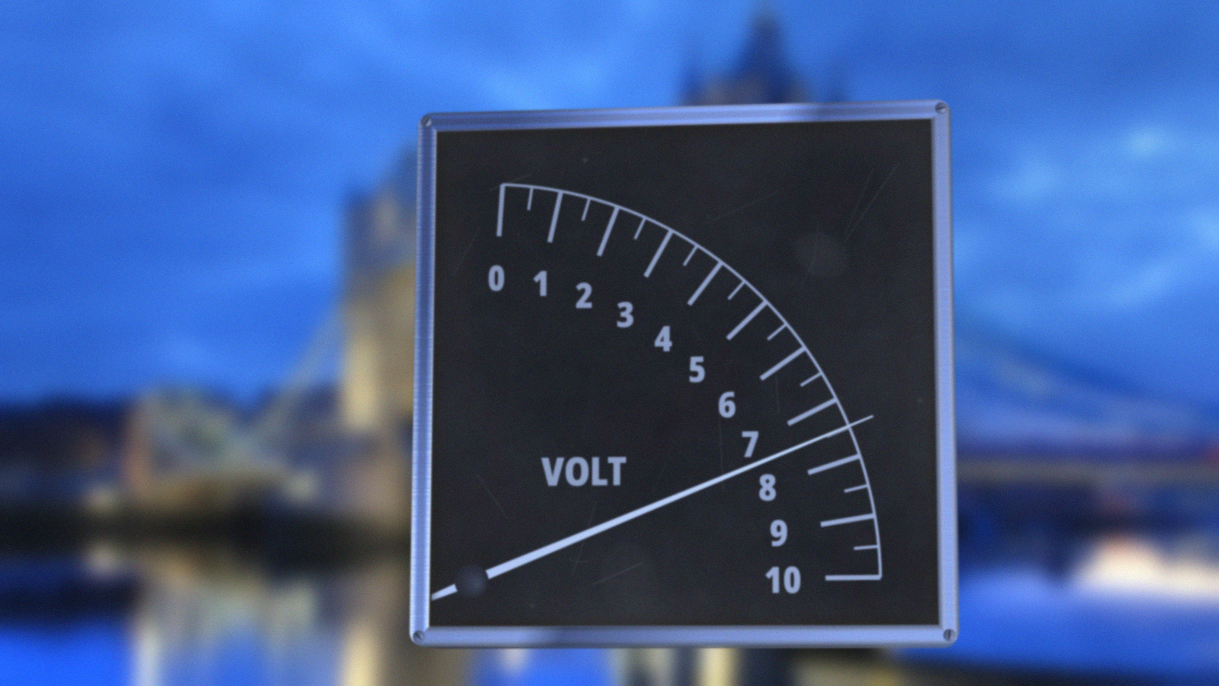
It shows 7.5; V
